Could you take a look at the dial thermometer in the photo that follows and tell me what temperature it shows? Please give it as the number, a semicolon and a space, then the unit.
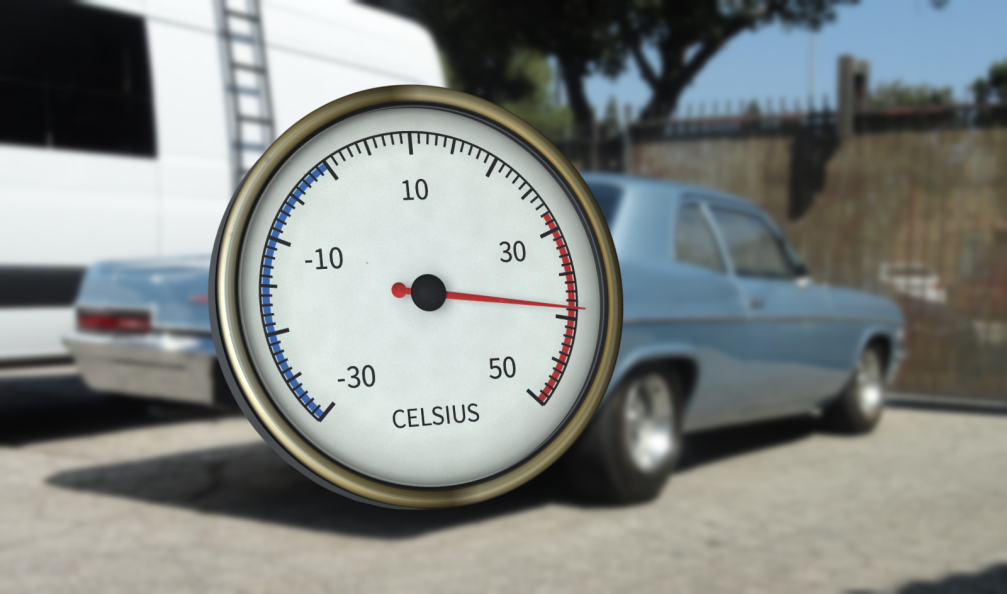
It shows 39; °C
